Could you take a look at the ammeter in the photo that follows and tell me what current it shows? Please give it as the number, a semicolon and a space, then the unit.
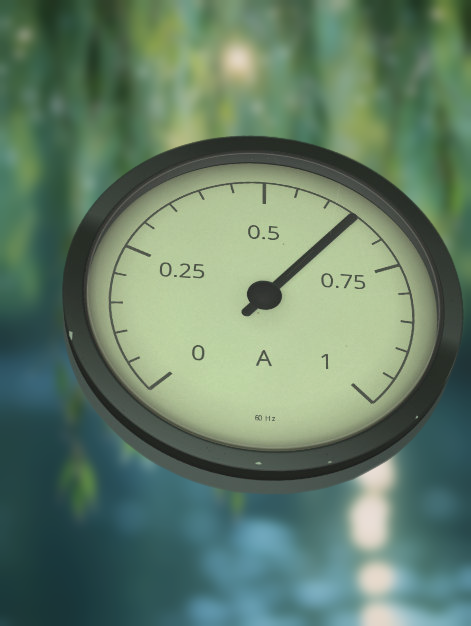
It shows 0.65; A
